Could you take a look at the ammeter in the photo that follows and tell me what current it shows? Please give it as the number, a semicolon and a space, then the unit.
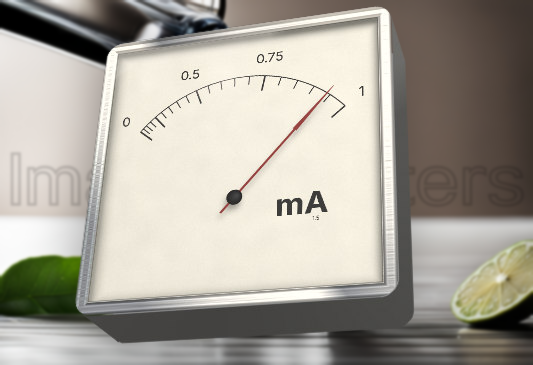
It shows 0.95; mA
